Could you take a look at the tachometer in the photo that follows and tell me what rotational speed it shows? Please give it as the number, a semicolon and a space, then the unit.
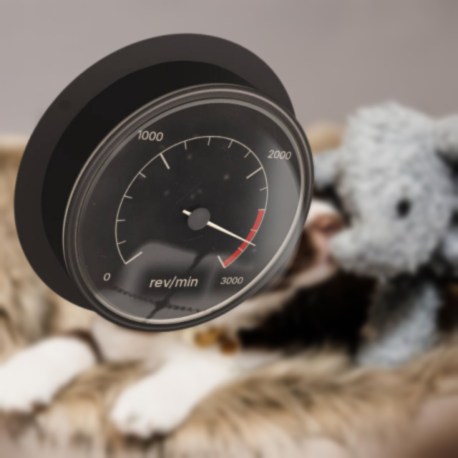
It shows 2700; rpm
